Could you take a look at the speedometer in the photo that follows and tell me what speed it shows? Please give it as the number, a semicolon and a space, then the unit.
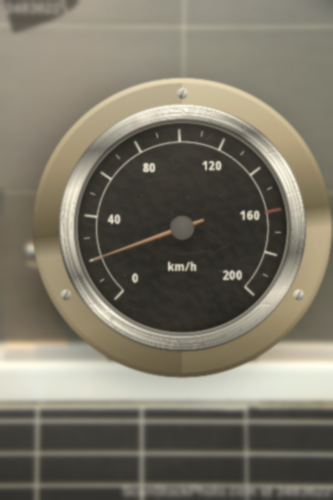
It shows 20; km/h
